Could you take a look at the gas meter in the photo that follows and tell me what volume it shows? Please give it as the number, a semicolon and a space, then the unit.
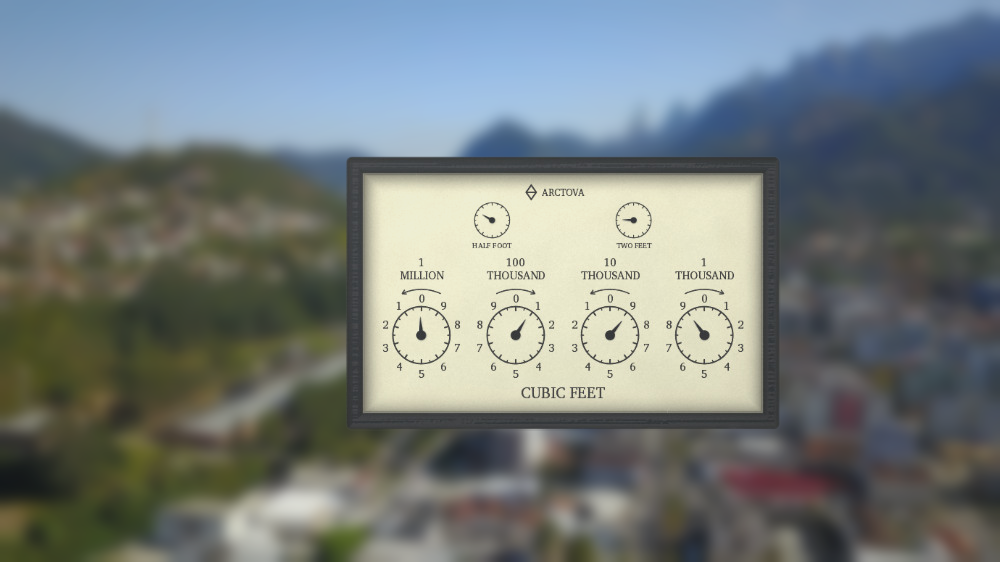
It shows 8900; ft³
